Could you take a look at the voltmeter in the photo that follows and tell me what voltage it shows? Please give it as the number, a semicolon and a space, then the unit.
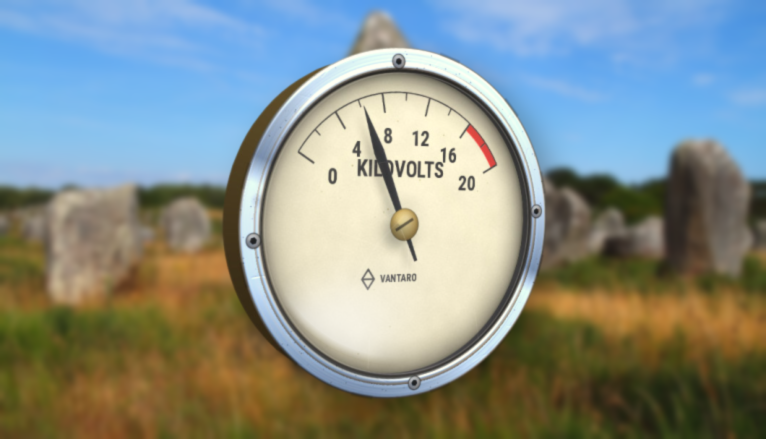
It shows 6; kV
